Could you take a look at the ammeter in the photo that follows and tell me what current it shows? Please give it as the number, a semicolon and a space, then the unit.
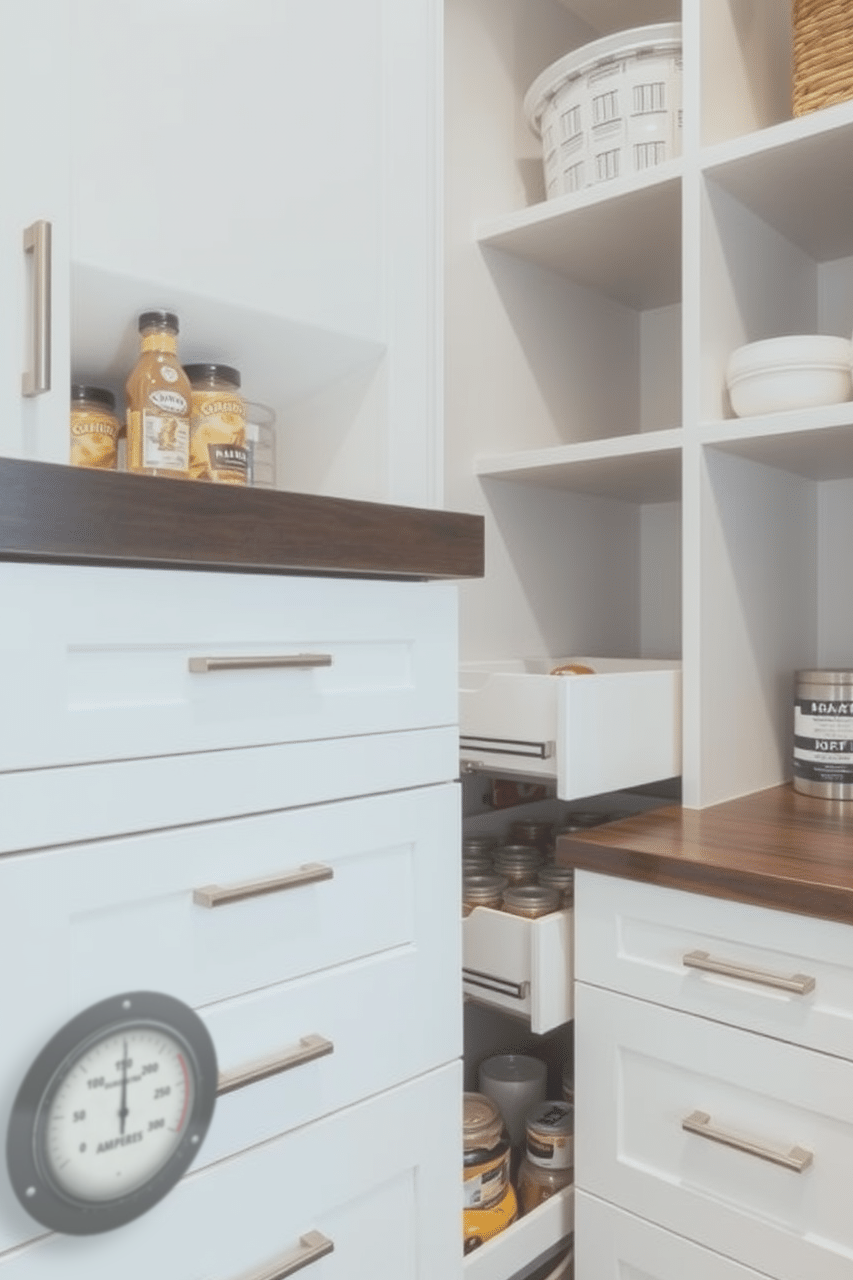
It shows 150; A
